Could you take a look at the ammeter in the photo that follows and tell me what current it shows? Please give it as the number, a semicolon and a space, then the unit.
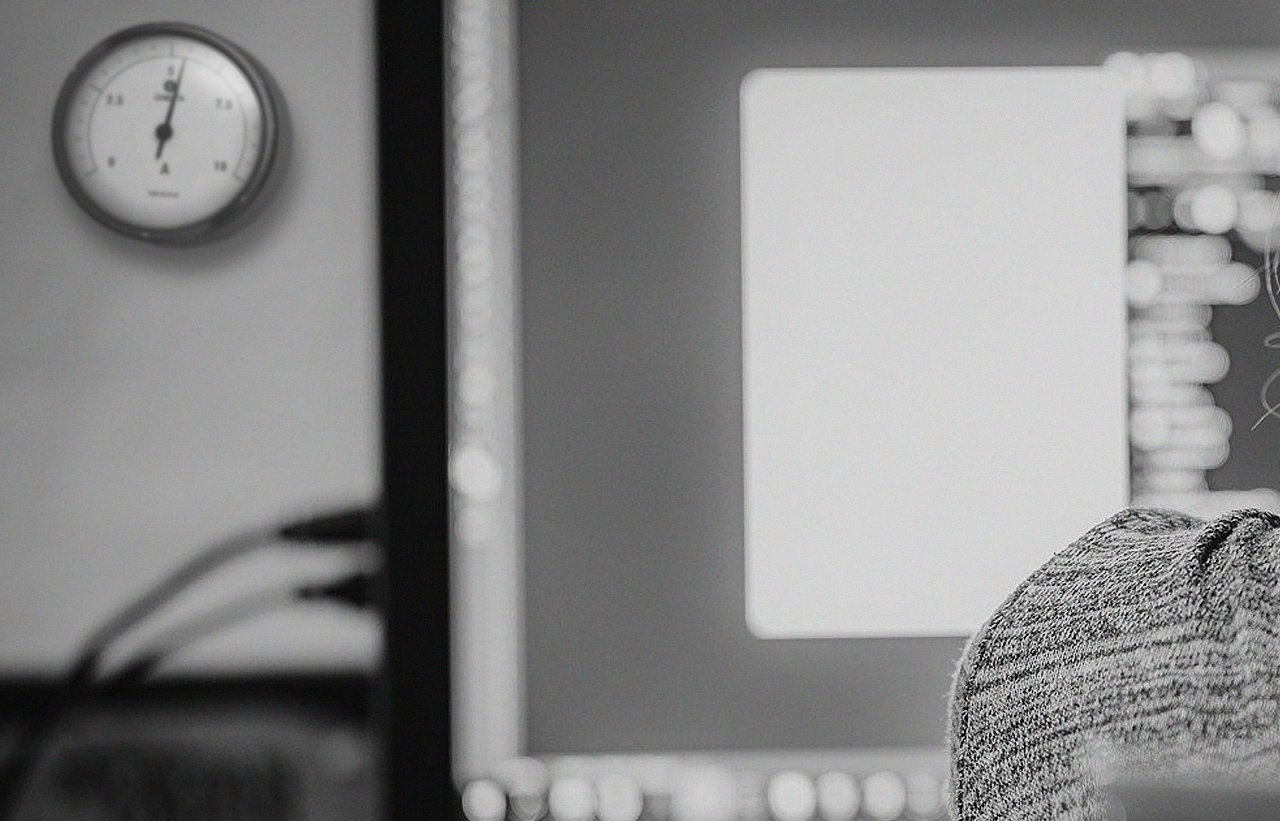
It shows 5.5; A
